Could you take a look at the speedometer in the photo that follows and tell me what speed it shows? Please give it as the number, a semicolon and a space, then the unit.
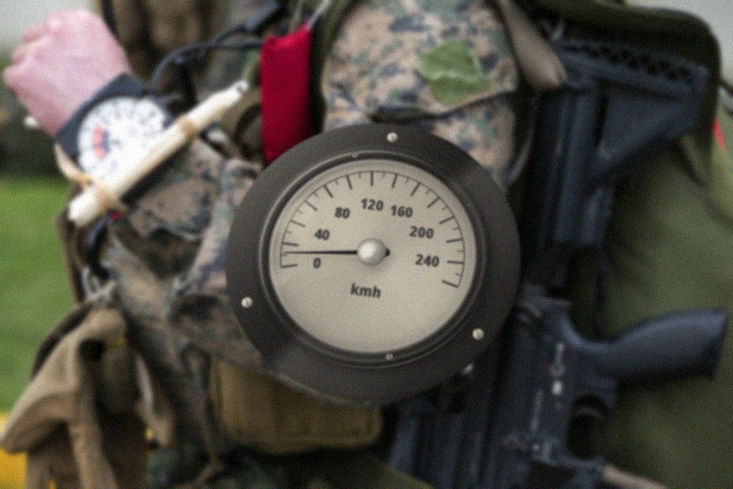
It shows 10; km/h
